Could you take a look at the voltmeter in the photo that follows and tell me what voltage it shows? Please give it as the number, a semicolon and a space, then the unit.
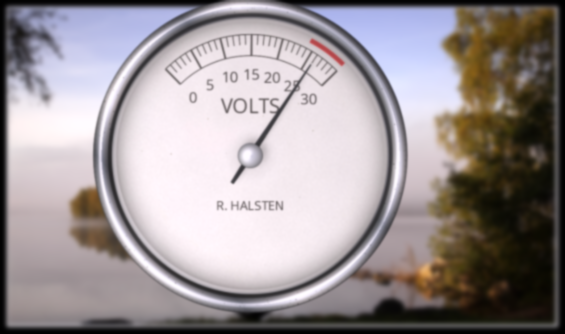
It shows 26; V
